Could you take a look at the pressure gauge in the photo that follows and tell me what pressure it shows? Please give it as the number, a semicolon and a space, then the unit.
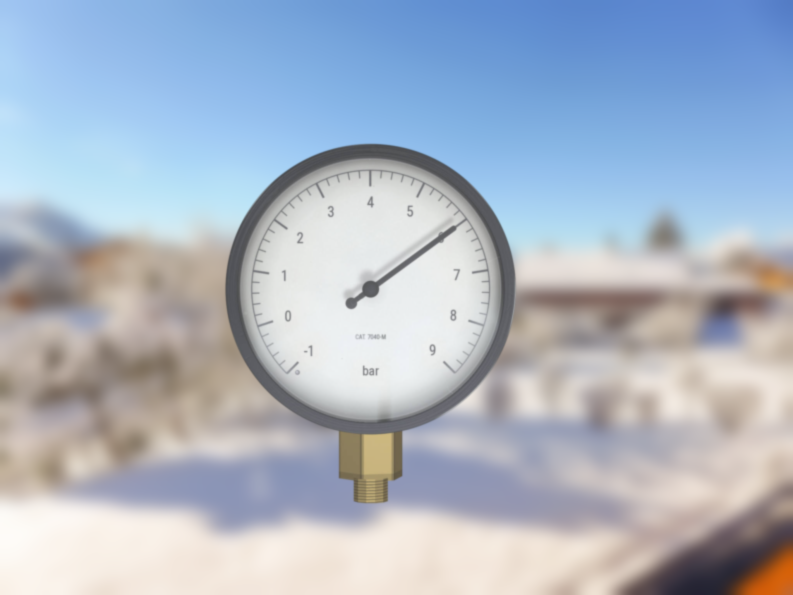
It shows 6; bar
